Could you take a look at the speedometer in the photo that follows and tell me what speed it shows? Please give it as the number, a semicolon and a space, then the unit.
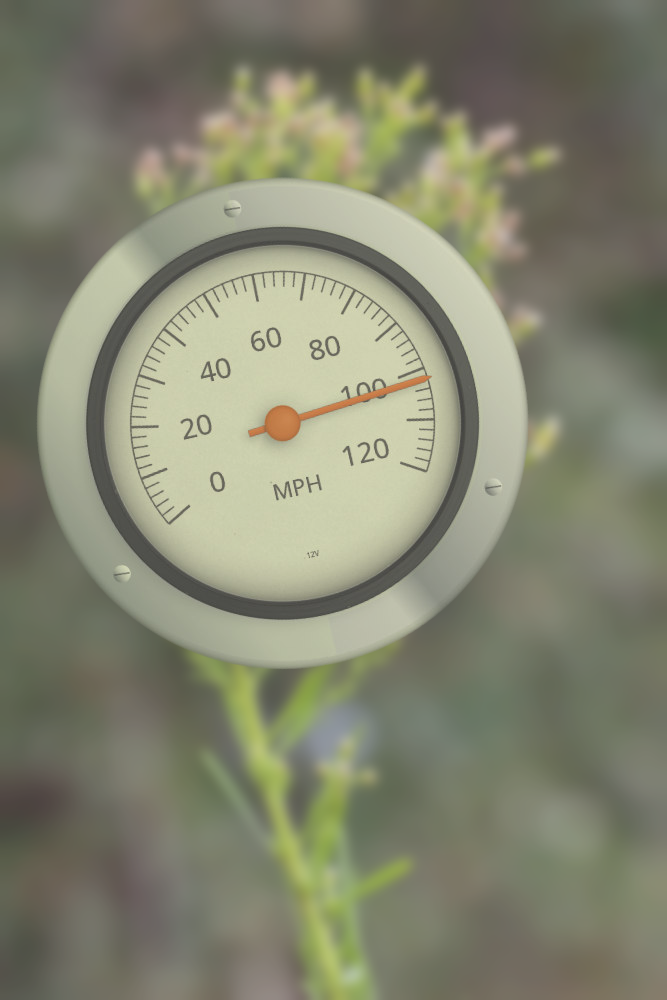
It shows 102; mph
